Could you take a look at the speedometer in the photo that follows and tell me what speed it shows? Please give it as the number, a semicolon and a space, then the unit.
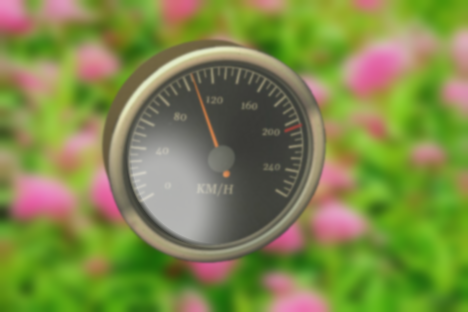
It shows 105; km/h
